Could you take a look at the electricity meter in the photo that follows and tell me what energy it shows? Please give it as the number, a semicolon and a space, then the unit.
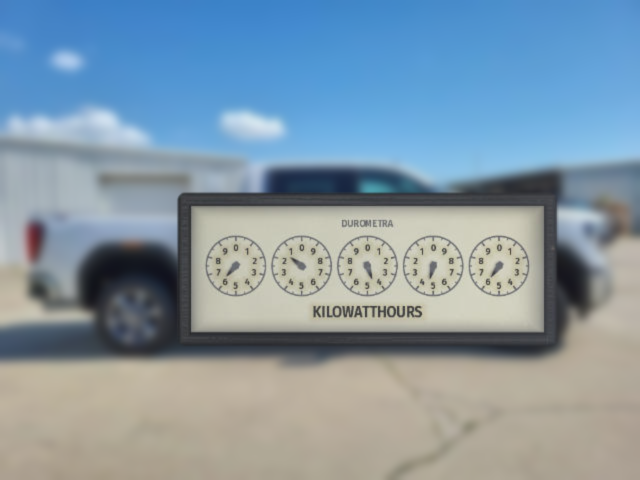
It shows 61446; kWh
